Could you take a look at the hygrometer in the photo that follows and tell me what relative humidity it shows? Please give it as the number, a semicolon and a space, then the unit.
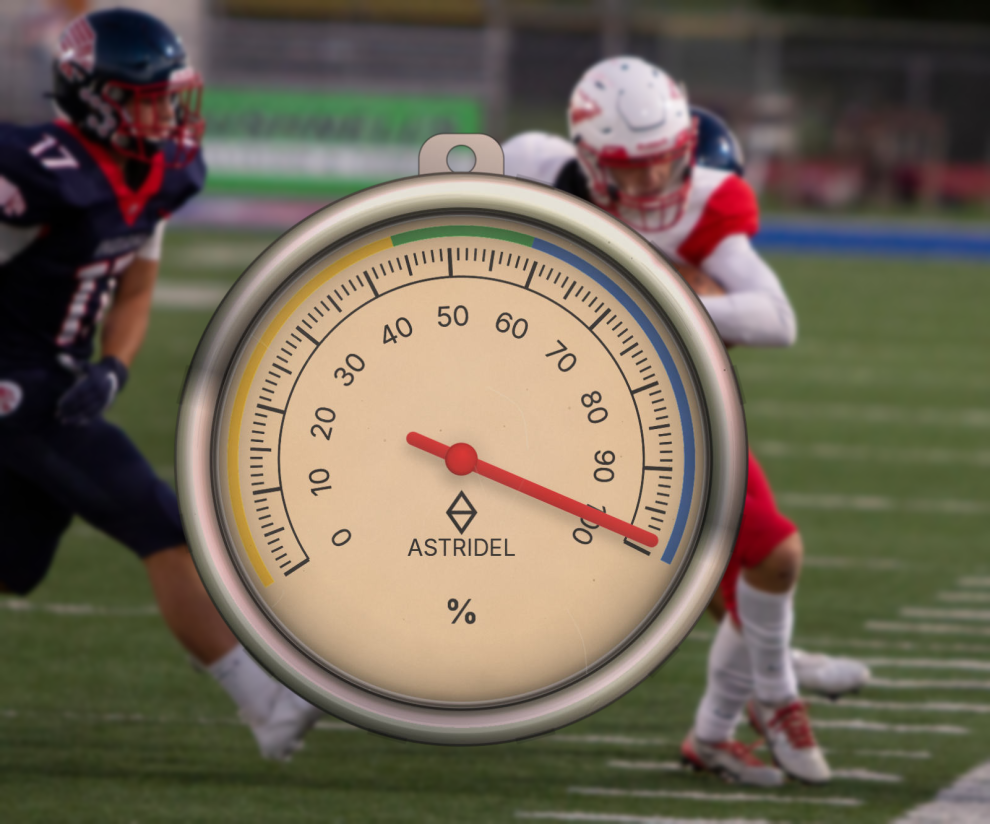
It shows 98.5; %
